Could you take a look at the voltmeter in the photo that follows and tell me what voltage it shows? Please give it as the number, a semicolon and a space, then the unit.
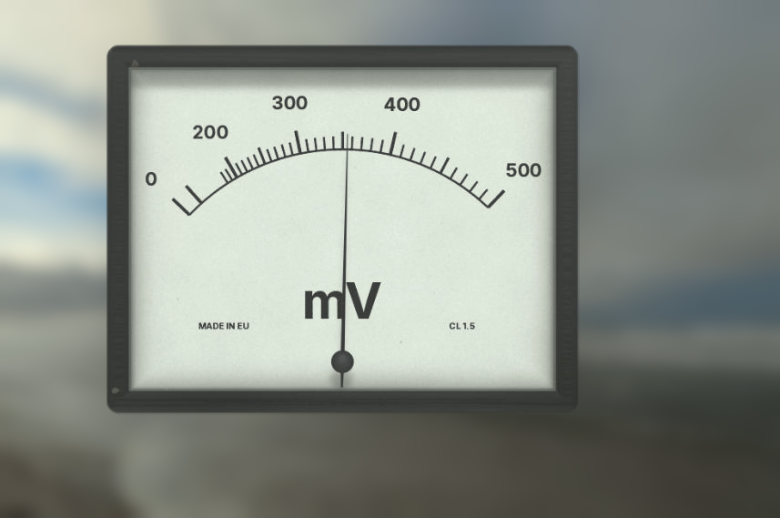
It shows 355; mV
